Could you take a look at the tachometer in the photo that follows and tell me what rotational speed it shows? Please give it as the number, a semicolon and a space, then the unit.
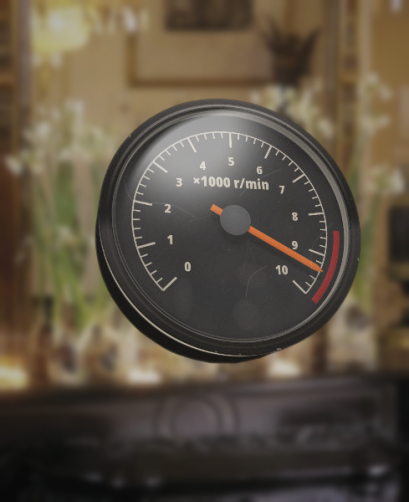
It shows 9400; rpm
